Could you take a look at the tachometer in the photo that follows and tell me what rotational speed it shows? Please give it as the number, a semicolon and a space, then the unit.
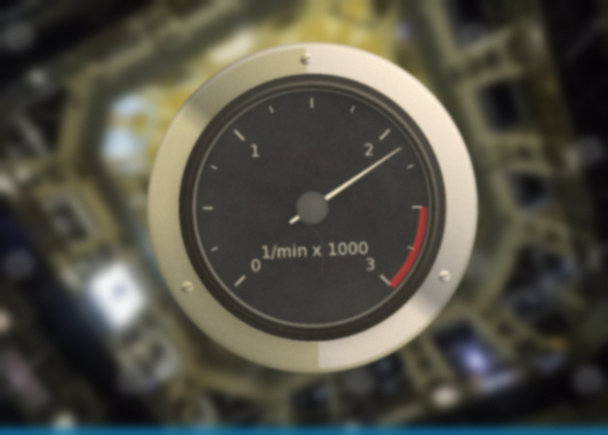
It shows 2125; rpm
